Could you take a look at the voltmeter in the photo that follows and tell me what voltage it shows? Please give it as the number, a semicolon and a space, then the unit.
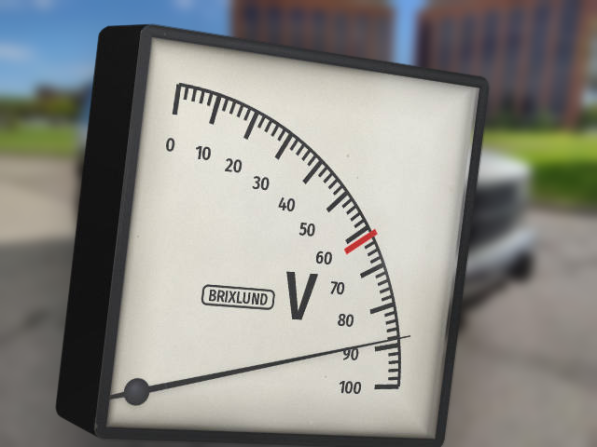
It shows 88; V
